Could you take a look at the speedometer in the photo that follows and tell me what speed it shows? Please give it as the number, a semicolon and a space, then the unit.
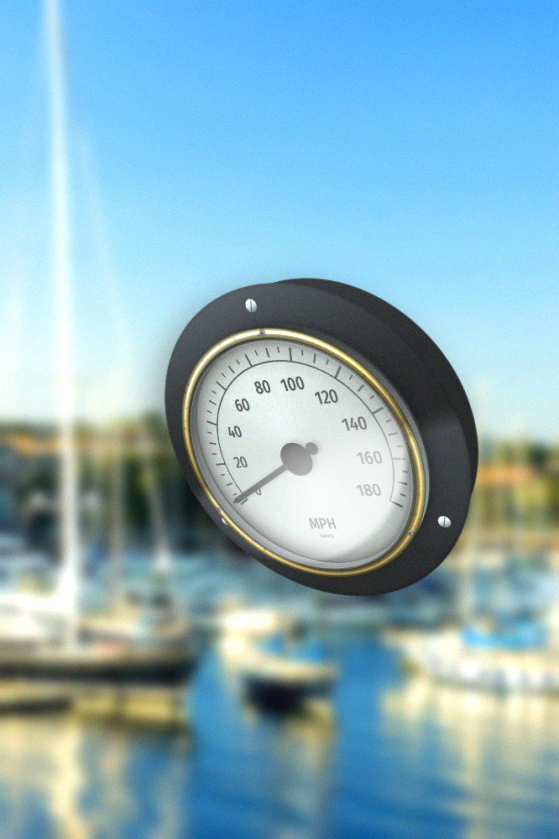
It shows 2.5; mph
